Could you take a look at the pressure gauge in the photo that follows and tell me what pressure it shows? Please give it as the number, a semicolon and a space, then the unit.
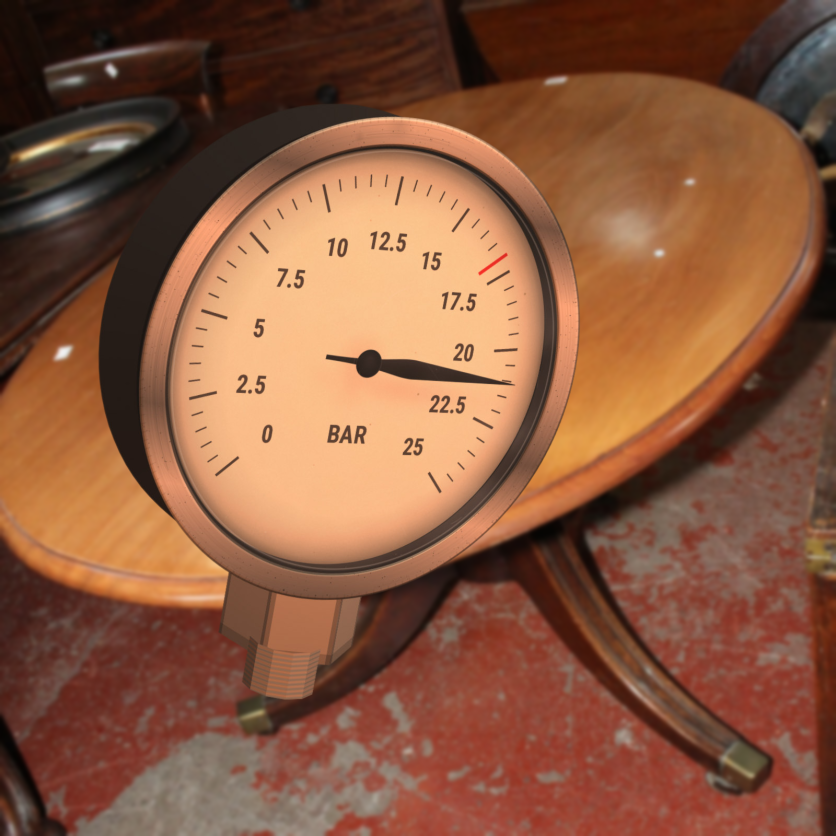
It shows 21; bar
